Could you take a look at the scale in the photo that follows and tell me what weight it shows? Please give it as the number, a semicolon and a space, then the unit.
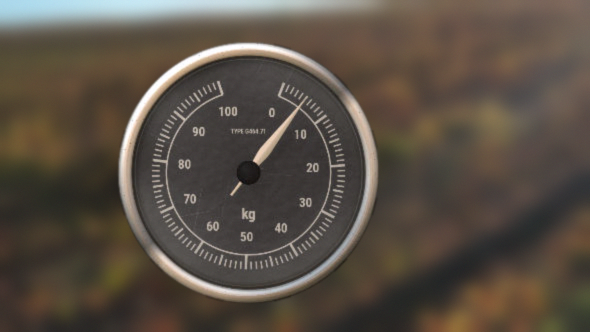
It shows 5; kg
